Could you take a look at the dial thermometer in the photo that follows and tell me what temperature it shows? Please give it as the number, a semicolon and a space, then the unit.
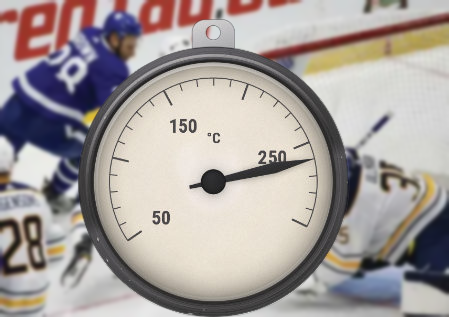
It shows 260; °C
